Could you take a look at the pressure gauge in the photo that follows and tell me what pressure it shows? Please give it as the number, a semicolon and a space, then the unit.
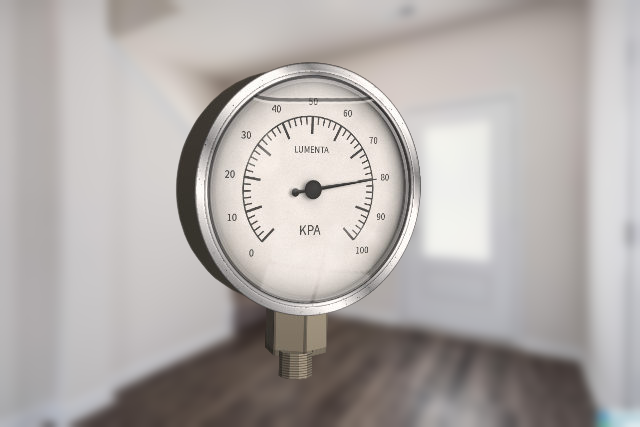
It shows 80; kPa
